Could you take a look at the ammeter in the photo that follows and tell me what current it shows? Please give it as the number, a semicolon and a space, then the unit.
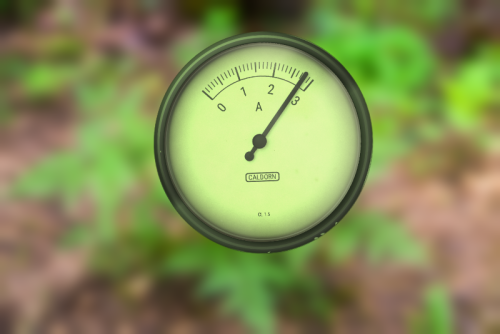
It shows 2.8; A
